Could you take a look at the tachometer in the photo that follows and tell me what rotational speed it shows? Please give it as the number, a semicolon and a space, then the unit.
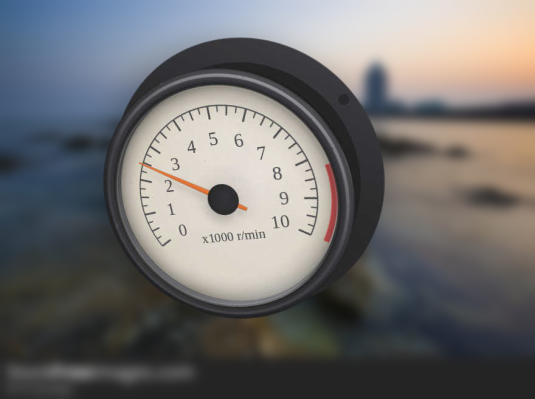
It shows 2500; rpm
